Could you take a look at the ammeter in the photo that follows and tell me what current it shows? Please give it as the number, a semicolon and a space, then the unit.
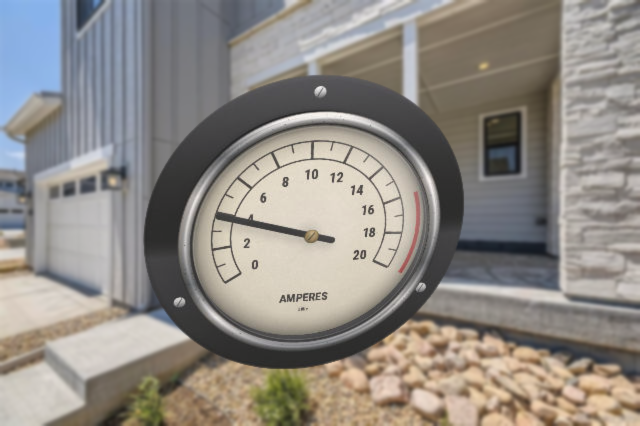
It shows 4; A
